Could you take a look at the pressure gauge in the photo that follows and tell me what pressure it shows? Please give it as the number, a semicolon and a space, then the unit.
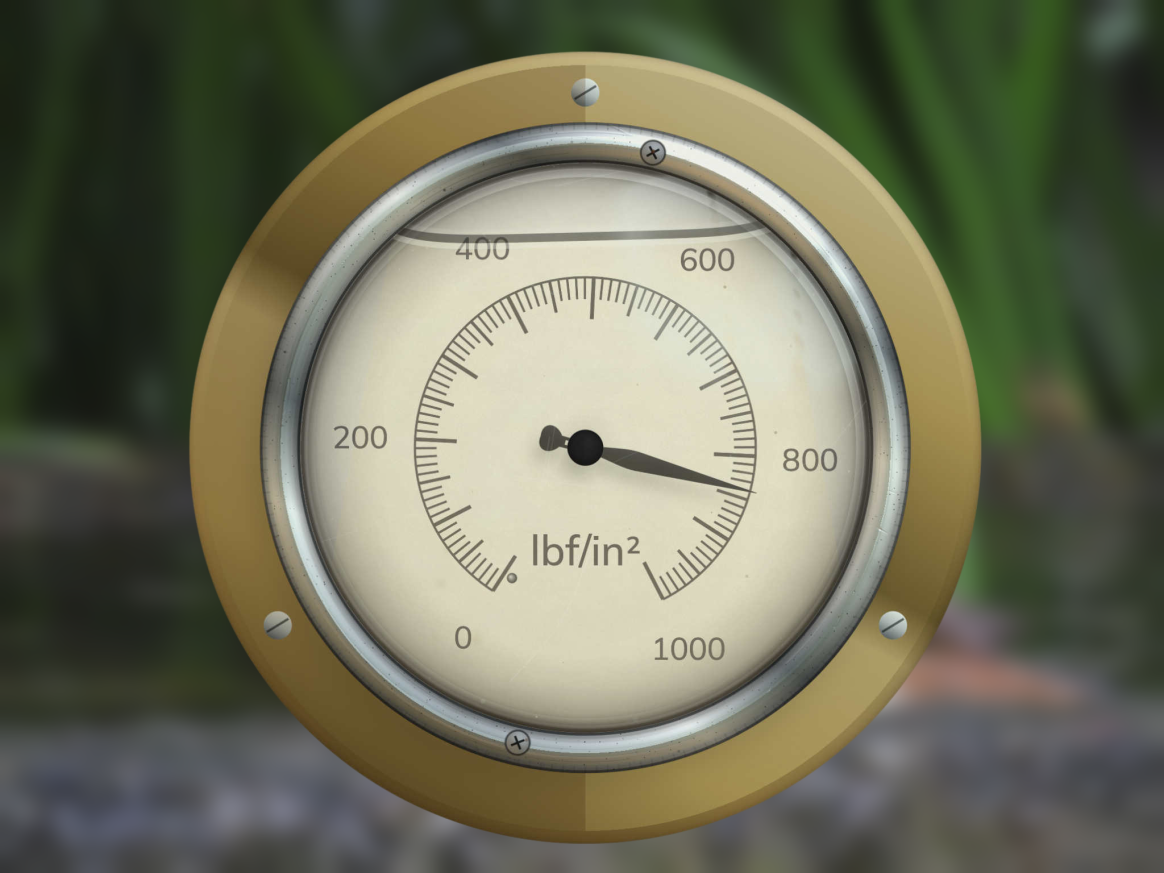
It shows 840; psi
